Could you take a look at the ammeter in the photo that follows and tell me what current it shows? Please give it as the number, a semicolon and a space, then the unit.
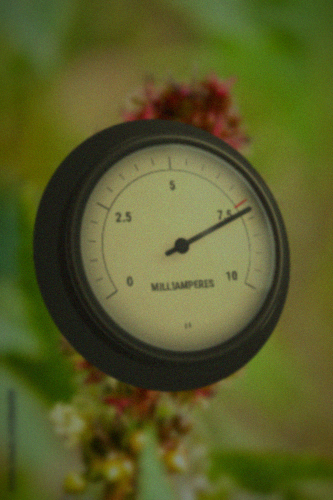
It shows 7.75; mA
